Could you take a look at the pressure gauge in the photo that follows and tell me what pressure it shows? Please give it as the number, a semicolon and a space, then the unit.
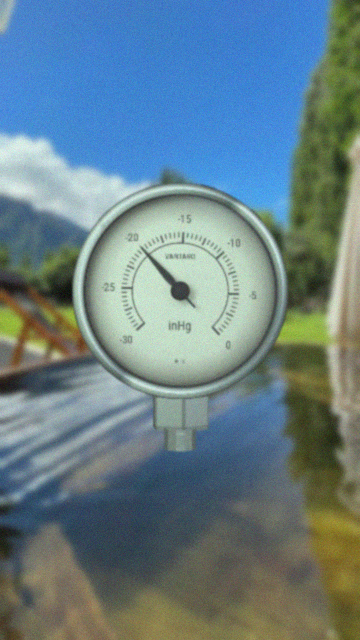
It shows -20; inHg
